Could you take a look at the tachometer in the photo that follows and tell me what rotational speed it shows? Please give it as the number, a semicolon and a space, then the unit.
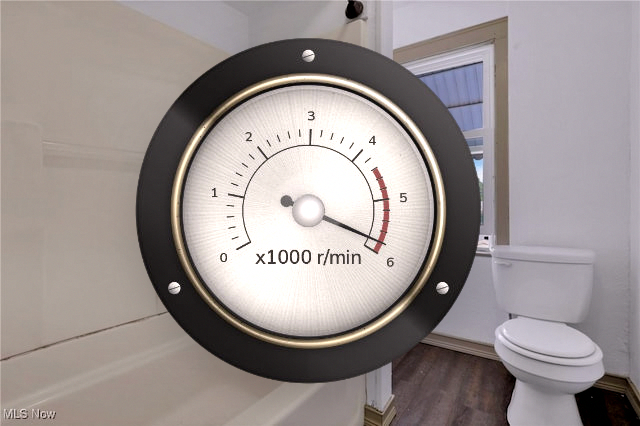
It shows 5800; rpm
